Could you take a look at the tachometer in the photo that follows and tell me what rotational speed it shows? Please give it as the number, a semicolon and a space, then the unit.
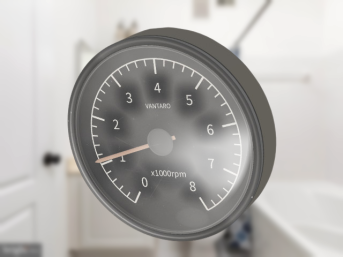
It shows 1100; rpm
